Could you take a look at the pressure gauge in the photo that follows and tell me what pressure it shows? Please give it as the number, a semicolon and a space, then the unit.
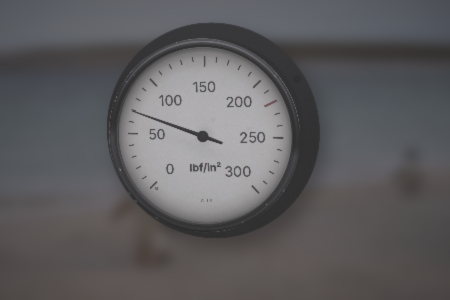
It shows 70; psi
